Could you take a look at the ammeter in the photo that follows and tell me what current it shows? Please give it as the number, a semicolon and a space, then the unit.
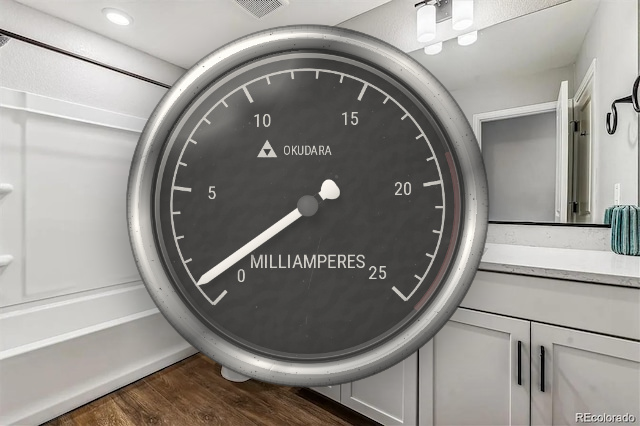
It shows 1; mA
